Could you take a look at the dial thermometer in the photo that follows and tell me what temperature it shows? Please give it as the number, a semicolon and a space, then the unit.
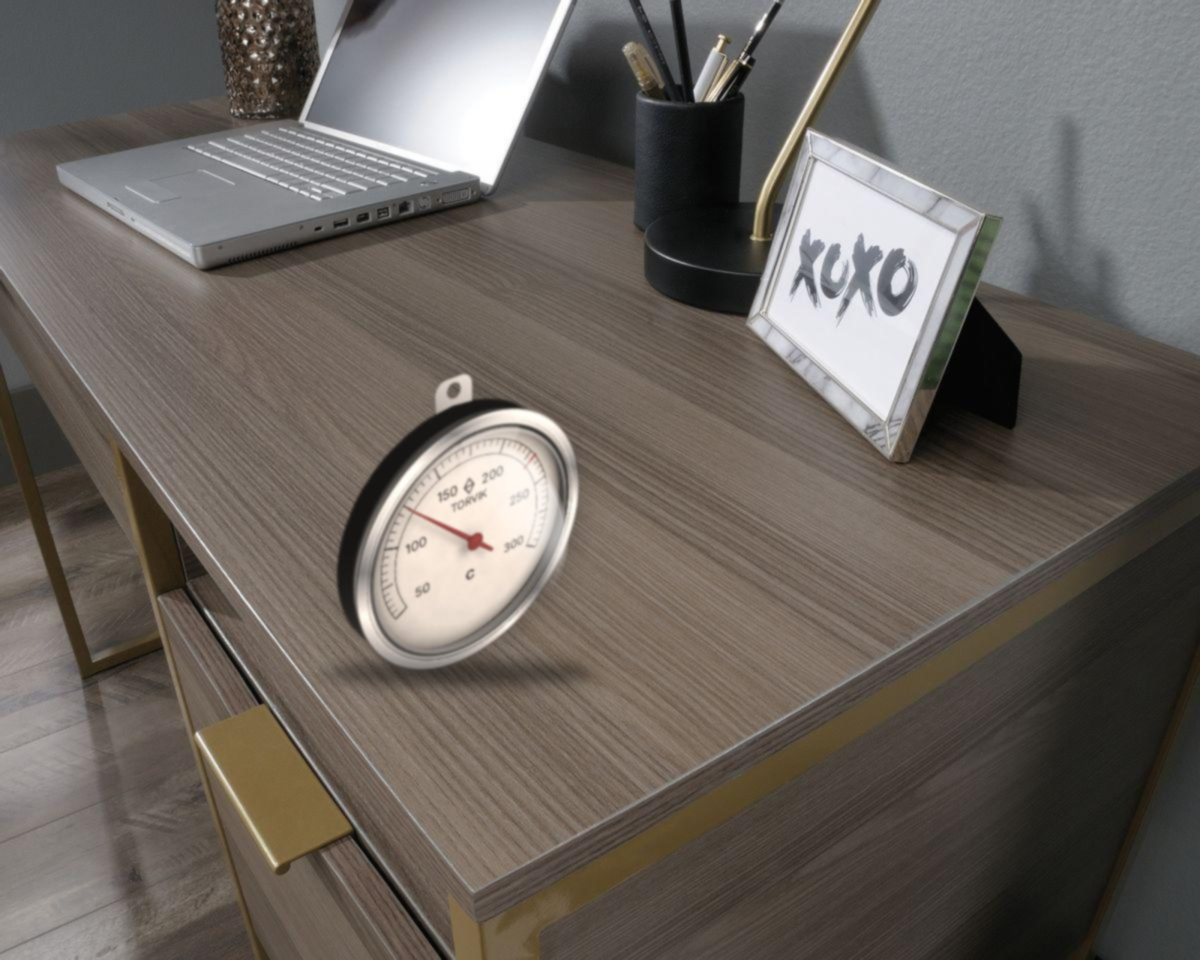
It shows 125; °C
